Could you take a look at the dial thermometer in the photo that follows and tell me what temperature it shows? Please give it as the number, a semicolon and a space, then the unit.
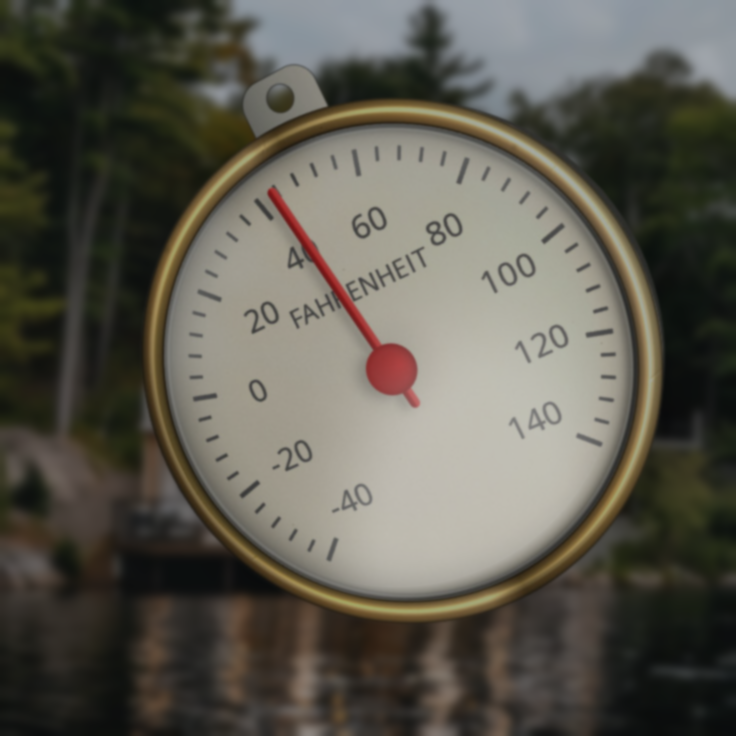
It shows 44; °F
